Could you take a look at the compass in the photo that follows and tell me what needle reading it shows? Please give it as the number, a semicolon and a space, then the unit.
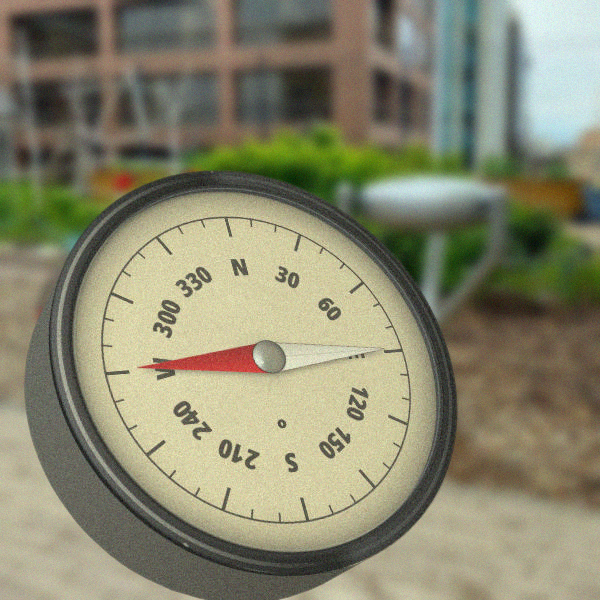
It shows 270; °
